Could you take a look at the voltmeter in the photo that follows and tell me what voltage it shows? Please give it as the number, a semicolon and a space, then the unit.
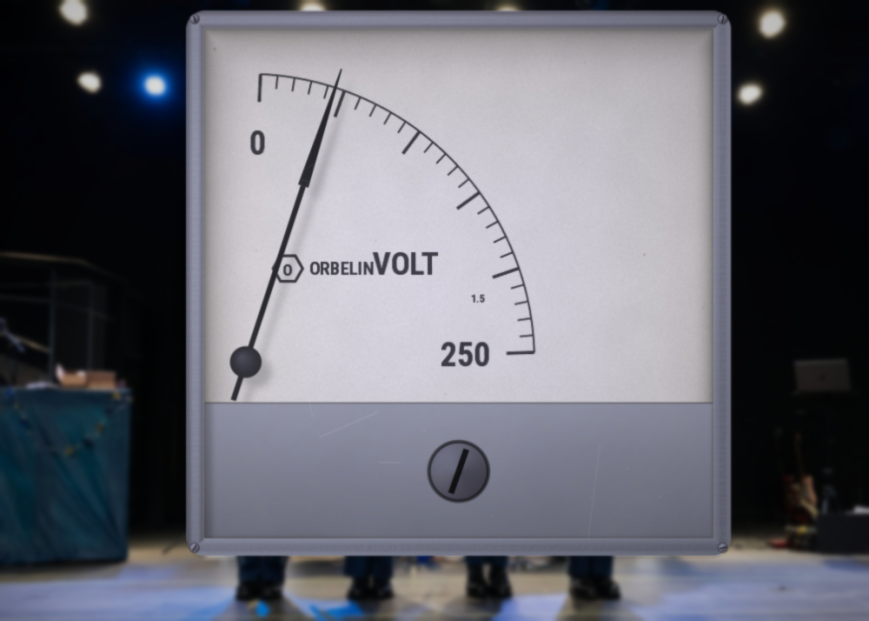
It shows 45; V
